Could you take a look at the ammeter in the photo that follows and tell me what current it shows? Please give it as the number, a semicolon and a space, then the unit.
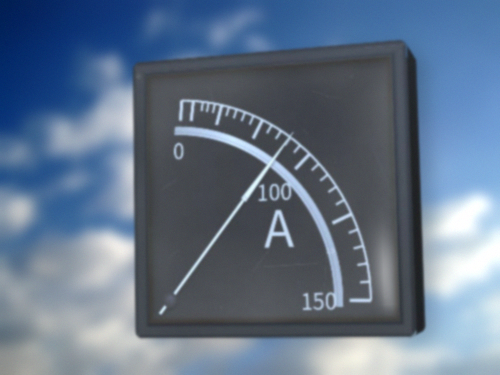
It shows 90; A
